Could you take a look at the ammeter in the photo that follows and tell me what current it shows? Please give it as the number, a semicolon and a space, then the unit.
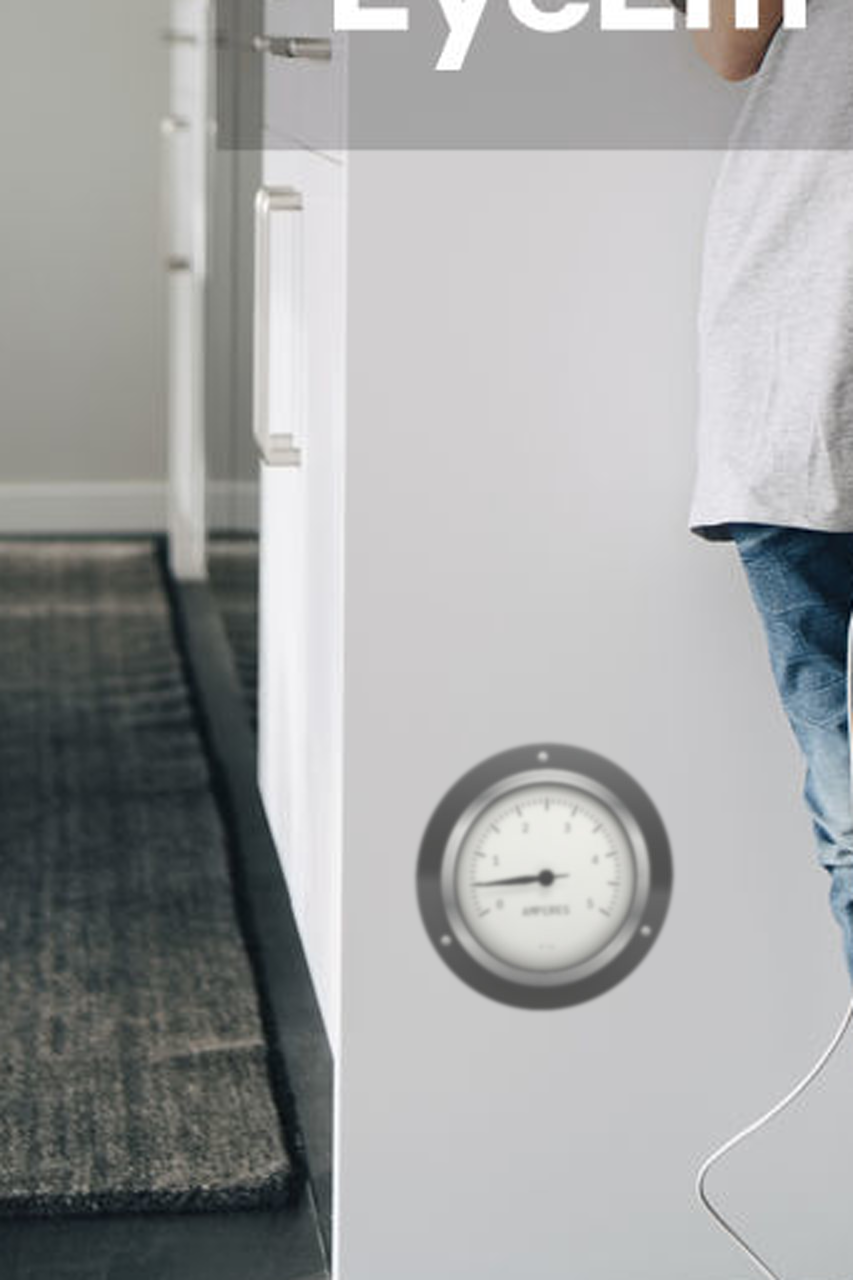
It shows 0.5; A
